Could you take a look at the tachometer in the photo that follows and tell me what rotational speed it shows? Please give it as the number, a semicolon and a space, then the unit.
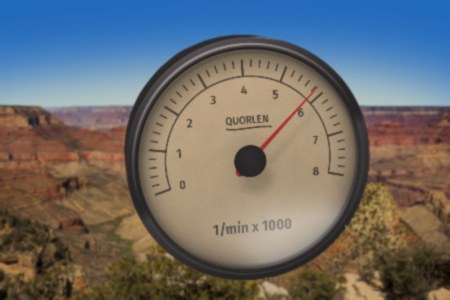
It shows 5800; rpm
